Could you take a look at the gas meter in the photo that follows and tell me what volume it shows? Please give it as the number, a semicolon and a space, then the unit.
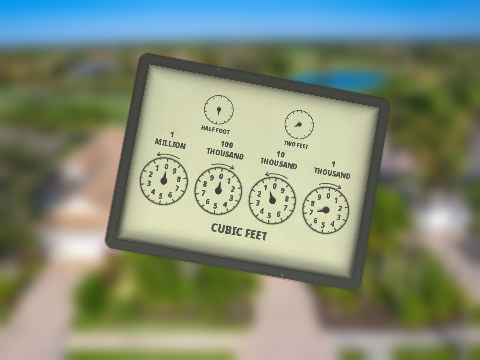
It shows 700; ft³
